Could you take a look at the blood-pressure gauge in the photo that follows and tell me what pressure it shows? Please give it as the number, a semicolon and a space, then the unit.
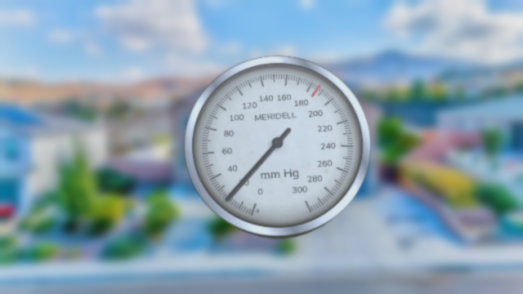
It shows 20; mmHg
